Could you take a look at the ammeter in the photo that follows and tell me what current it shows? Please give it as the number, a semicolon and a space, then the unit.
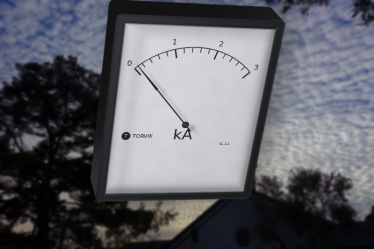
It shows 0.1; kA
